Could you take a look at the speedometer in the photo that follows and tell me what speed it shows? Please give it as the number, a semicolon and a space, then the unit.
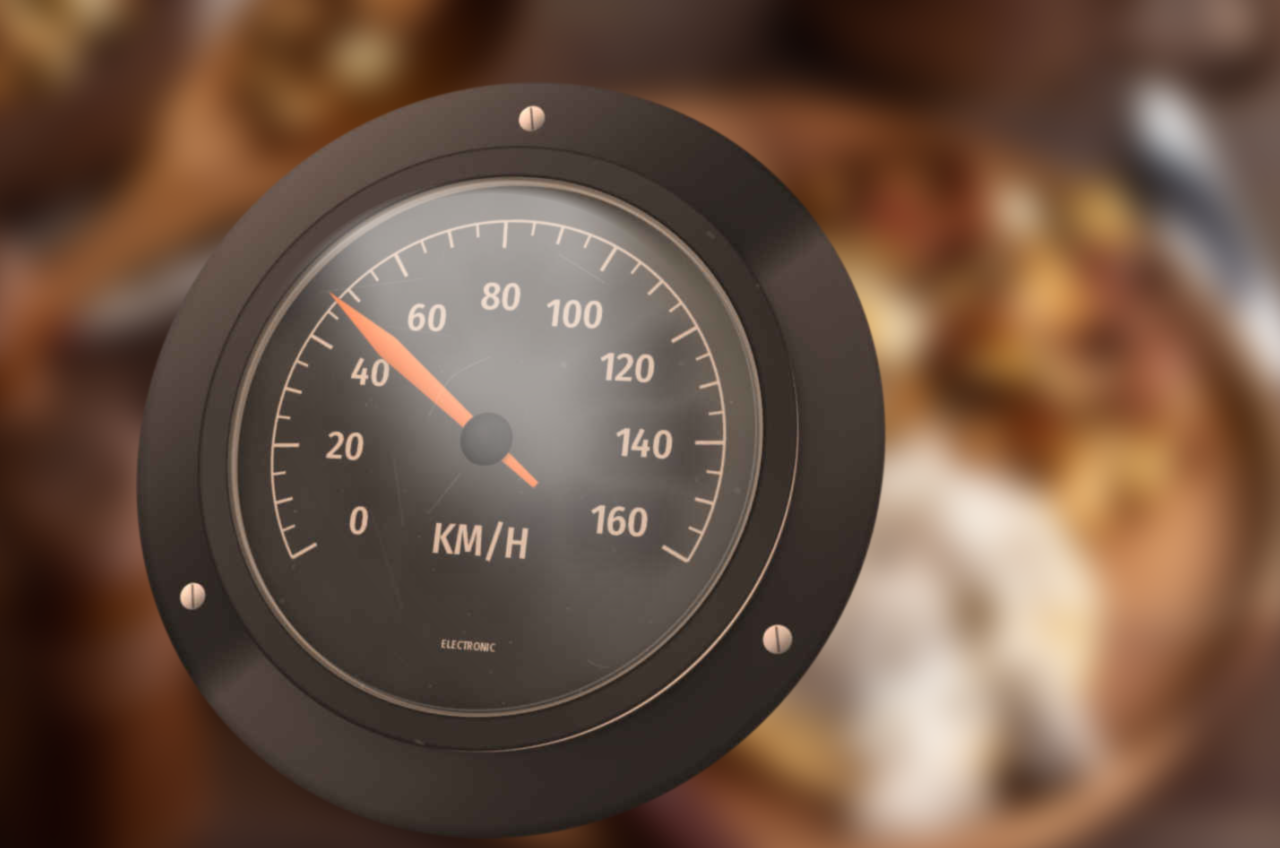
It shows 47.5; km/h
